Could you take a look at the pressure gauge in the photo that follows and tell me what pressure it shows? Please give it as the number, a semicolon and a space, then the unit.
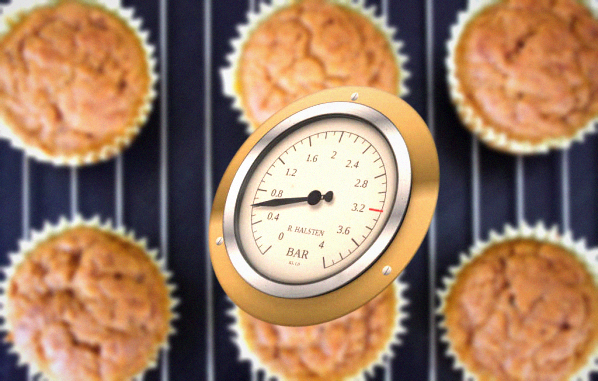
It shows 0.6; bar
